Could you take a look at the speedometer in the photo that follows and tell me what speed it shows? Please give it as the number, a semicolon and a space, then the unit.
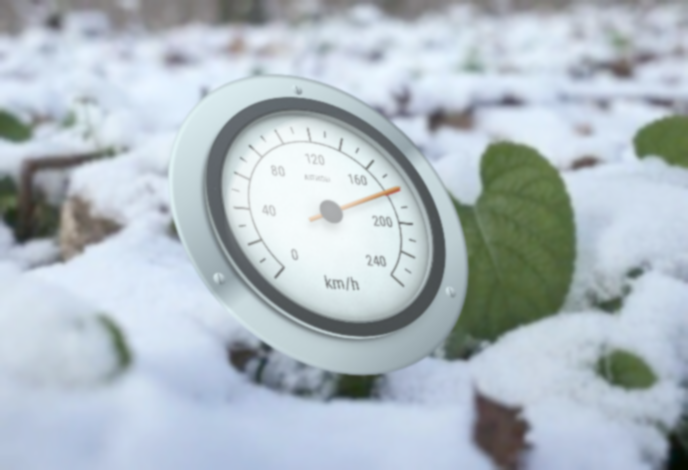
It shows 180; km/h
